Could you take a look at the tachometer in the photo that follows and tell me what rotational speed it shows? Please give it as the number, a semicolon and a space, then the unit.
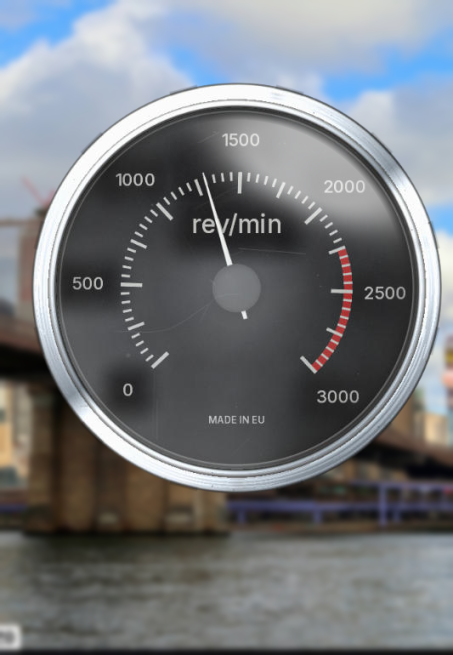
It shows 1300; rpm
